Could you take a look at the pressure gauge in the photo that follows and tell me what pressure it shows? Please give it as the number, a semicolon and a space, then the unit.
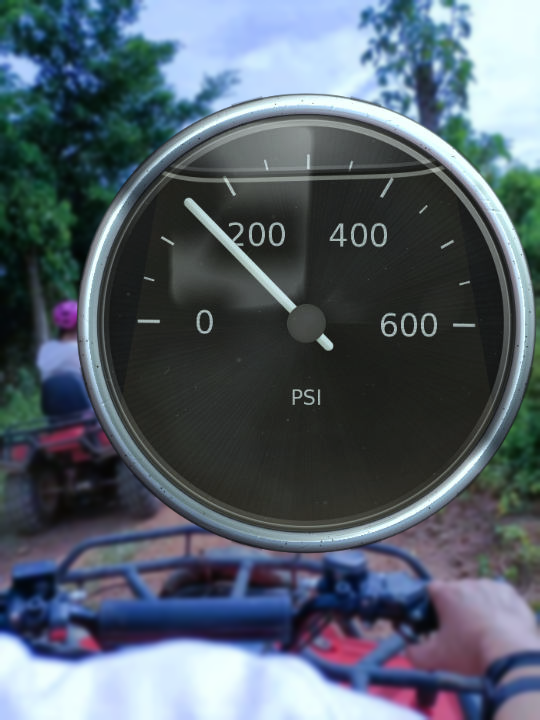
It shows 150; psi
